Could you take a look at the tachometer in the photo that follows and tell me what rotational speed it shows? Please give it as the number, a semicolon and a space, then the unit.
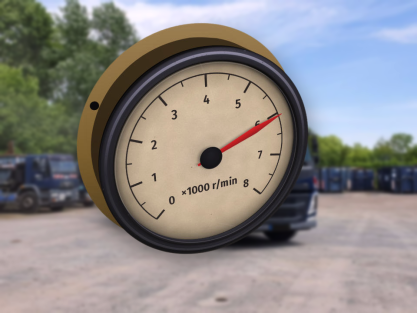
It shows 6000; rpm
